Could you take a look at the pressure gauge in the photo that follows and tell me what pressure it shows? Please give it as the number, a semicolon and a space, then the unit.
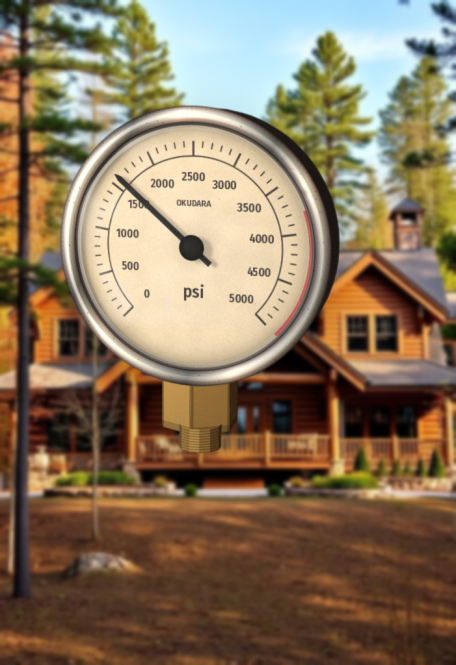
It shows 1600; psi
